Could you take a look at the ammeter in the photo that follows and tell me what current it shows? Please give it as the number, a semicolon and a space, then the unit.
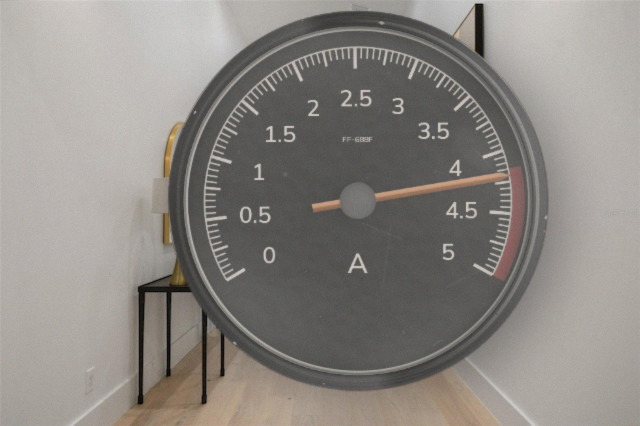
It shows 4.2; A
